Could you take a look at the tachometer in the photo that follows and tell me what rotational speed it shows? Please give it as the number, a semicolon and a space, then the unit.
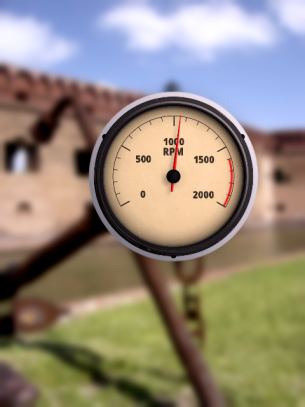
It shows 1050; rpm
